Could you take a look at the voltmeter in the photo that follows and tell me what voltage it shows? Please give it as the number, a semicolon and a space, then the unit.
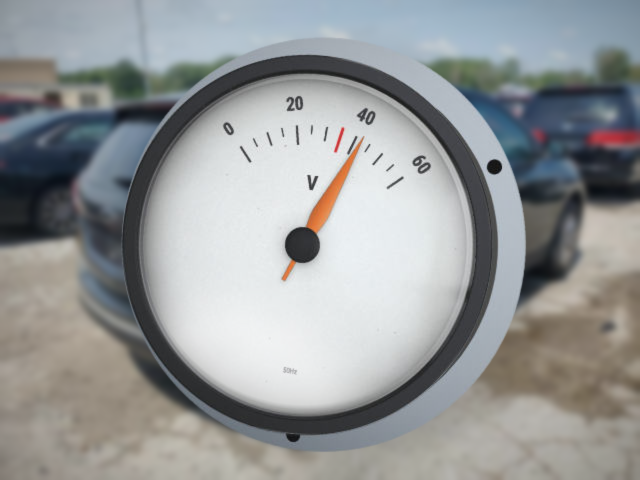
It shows 42.5; V
